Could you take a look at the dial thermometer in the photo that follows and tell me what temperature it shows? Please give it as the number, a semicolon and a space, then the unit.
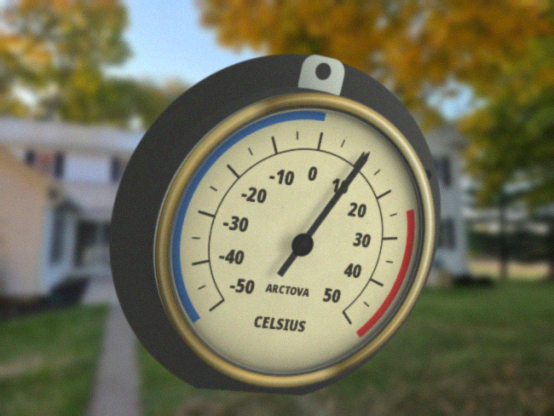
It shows 10; °C
